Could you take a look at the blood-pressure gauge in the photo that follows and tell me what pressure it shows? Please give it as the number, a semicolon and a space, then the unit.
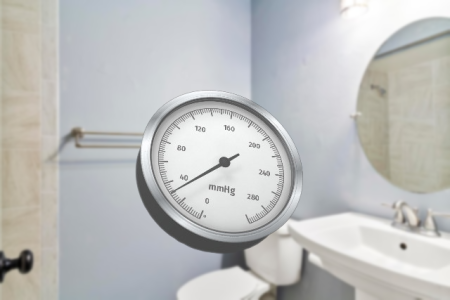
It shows 30; mmHg
